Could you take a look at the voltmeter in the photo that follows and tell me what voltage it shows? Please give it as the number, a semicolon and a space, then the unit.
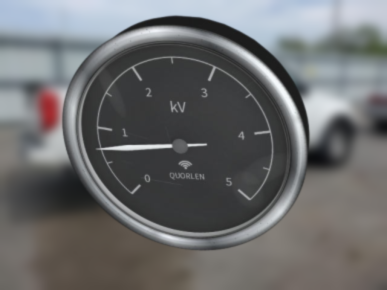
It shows 0.75; kV
